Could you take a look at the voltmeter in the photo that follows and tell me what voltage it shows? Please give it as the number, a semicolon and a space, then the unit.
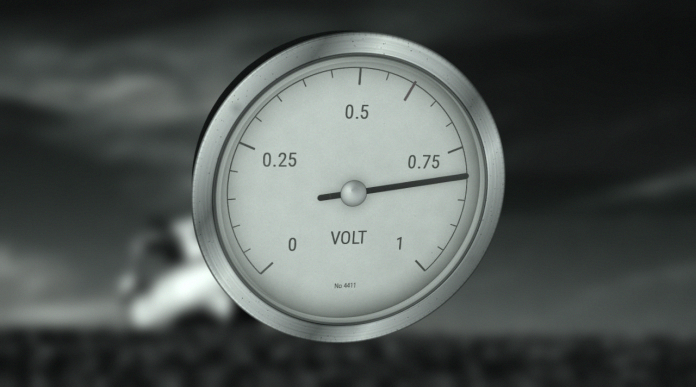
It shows 0.8; V
